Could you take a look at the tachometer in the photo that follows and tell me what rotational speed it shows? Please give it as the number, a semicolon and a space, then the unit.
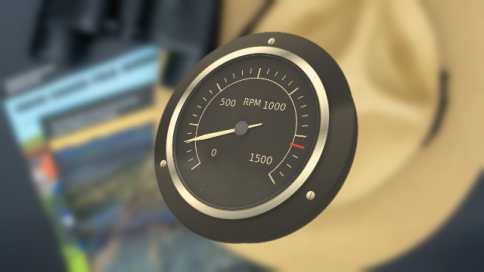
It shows 150; rpm
